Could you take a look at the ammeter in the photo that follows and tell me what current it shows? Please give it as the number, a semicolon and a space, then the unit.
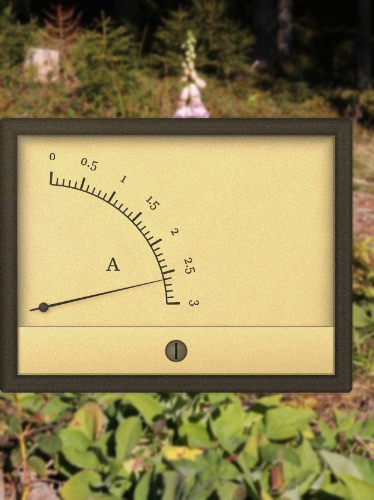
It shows 2.6; A
